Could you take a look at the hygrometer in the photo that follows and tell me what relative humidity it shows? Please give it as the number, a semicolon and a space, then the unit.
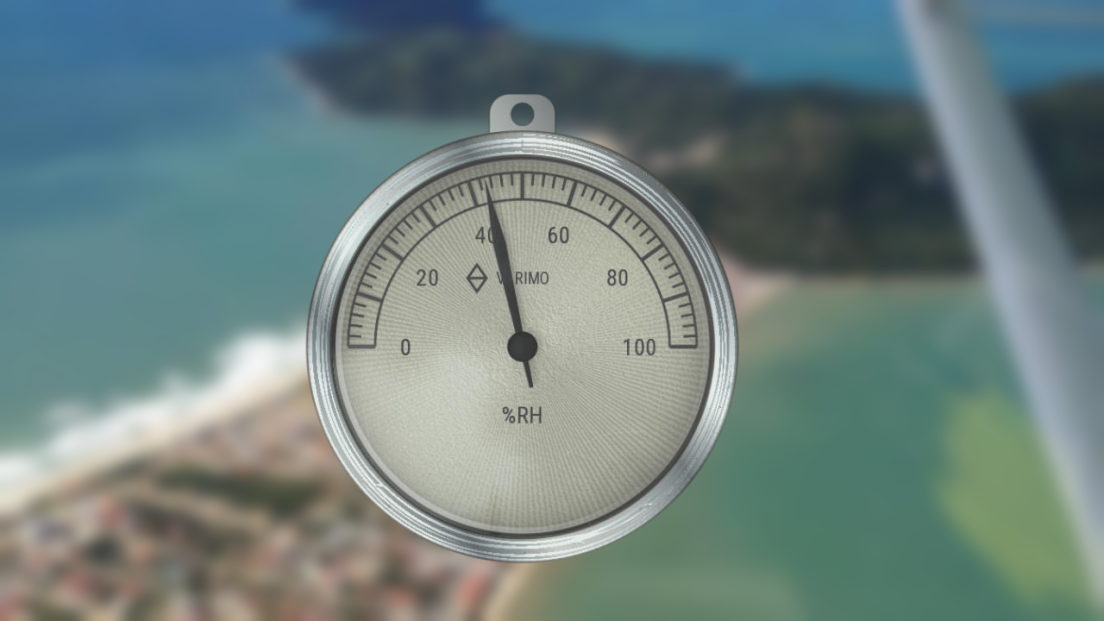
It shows 43; %
